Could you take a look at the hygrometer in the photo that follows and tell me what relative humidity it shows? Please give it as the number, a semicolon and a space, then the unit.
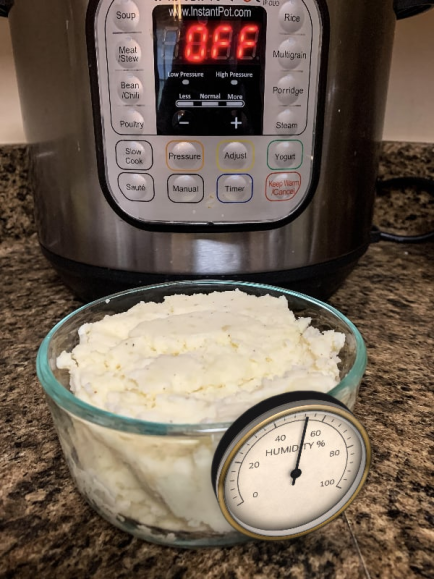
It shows 52; %
